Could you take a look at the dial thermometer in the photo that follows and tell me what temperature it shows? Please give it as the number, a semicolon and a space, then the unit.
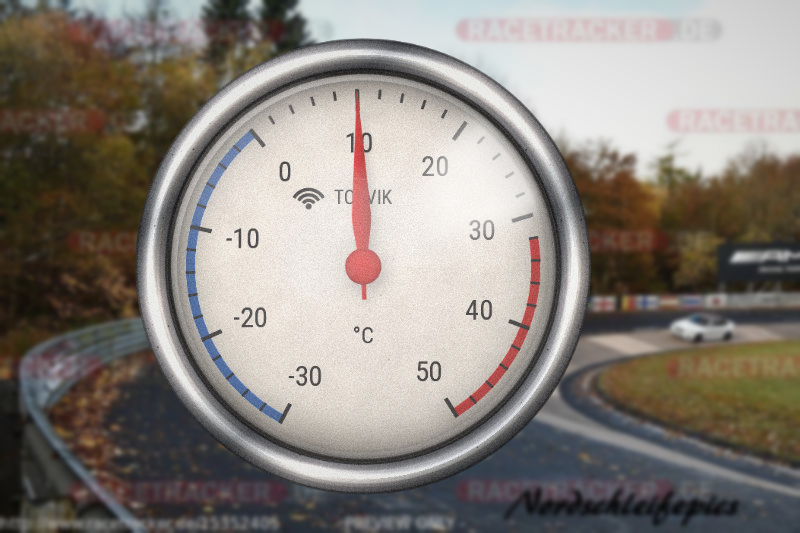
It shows 10; °C
